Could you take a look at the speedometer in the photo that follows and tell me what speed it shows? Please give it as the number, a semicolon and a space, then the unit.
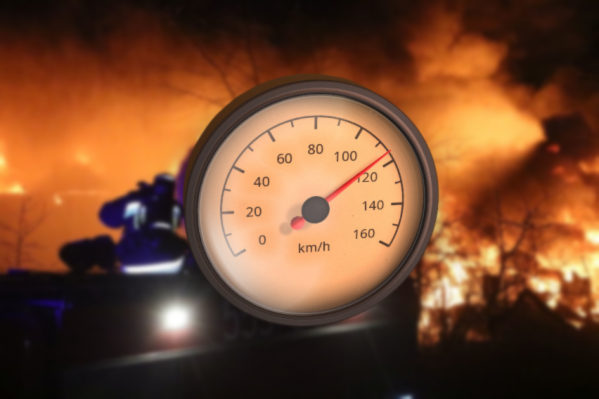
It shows 115; km/h
